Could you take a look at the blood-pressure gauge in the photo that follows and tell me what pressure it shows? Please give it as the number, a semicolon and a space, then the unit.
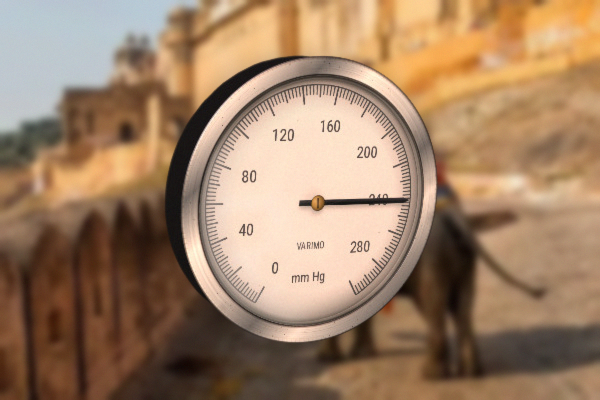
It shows 240; mmHg
